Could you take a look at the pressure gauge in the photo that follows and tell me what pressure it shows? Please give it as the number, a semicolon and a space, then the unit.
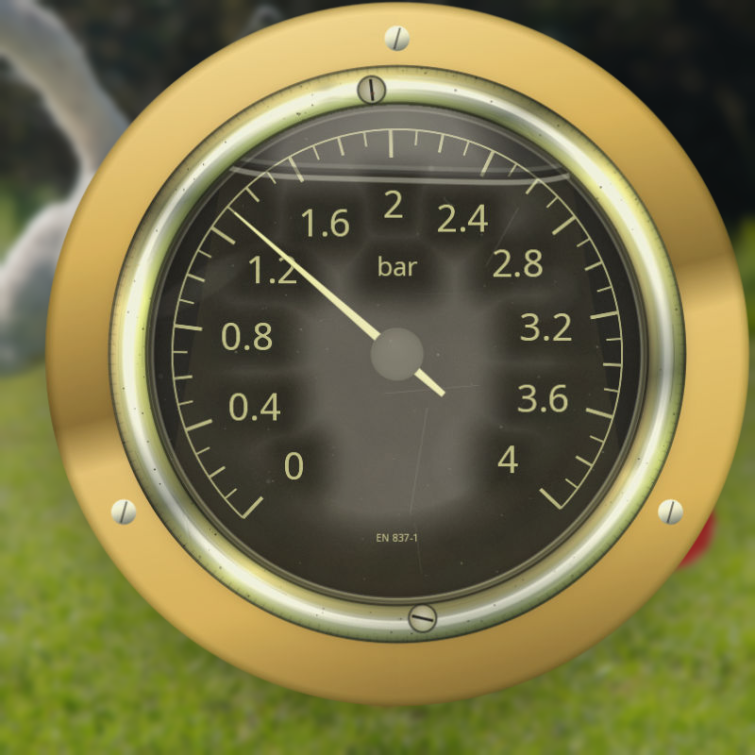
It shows 1.3; bar
